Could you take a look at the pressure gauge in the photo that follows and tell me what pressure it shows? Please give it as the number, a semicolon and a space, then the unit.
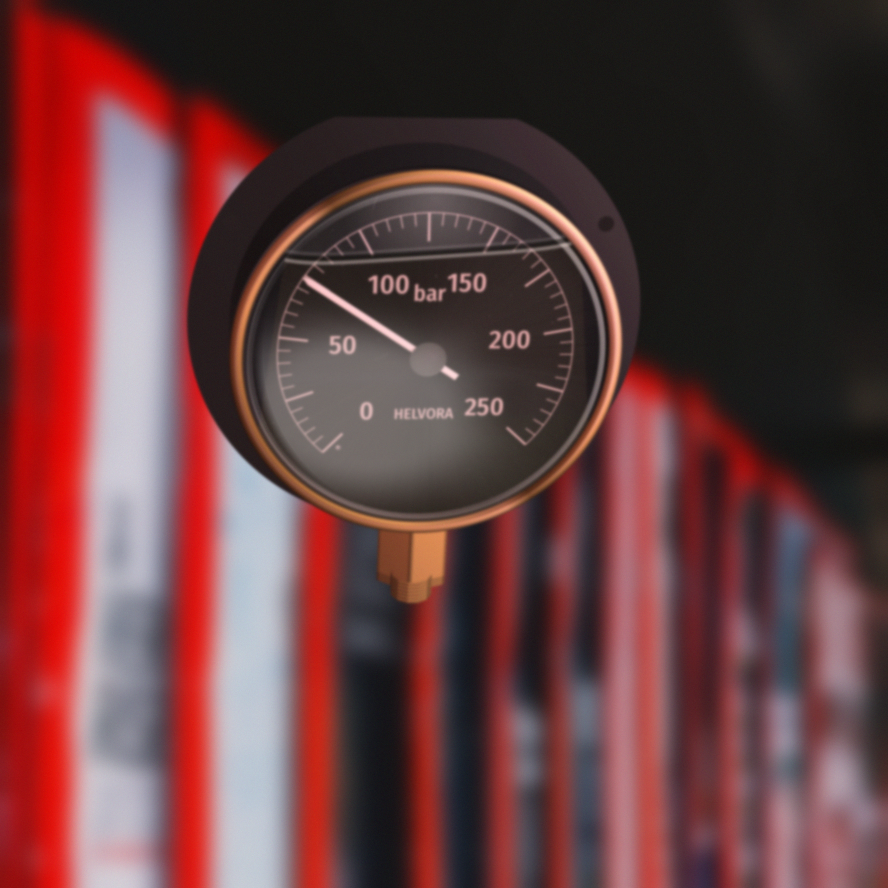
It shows 75; bar
